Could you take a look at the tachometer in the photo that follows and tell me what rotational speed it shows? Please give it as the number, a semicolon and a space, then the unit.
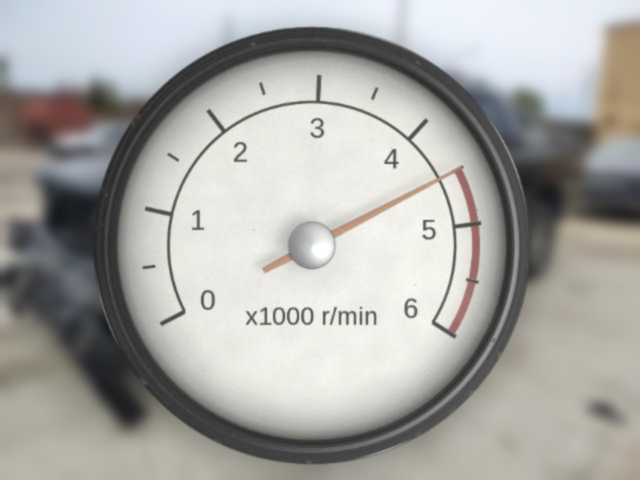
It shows 4500; rpm
